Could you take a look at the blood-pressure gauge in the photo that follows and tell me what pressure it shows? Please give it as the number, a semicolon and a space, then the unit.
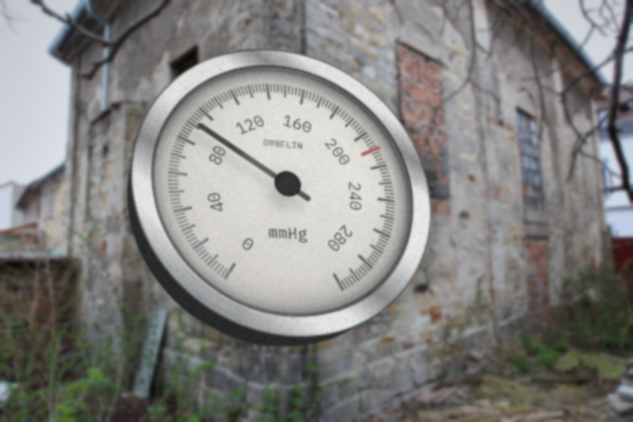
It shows 90; mmHg
